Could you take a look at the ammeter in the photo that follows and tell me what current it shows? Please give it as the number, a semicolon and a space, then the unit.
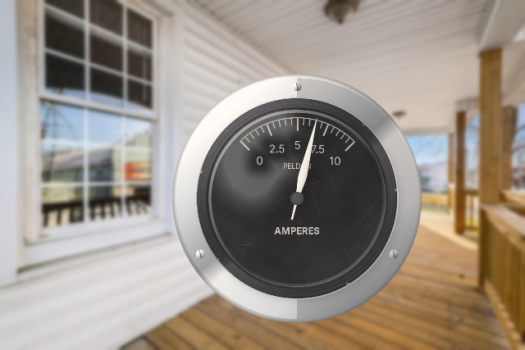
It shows 6.5; A
